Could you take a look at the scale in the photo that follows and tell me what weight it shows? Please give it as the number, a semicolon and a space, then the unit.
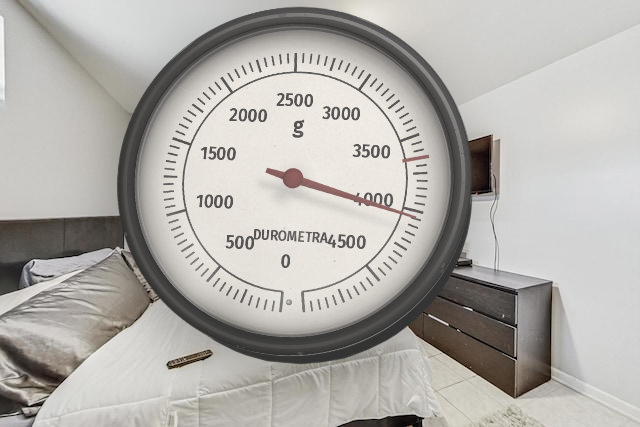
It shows 4050; g
